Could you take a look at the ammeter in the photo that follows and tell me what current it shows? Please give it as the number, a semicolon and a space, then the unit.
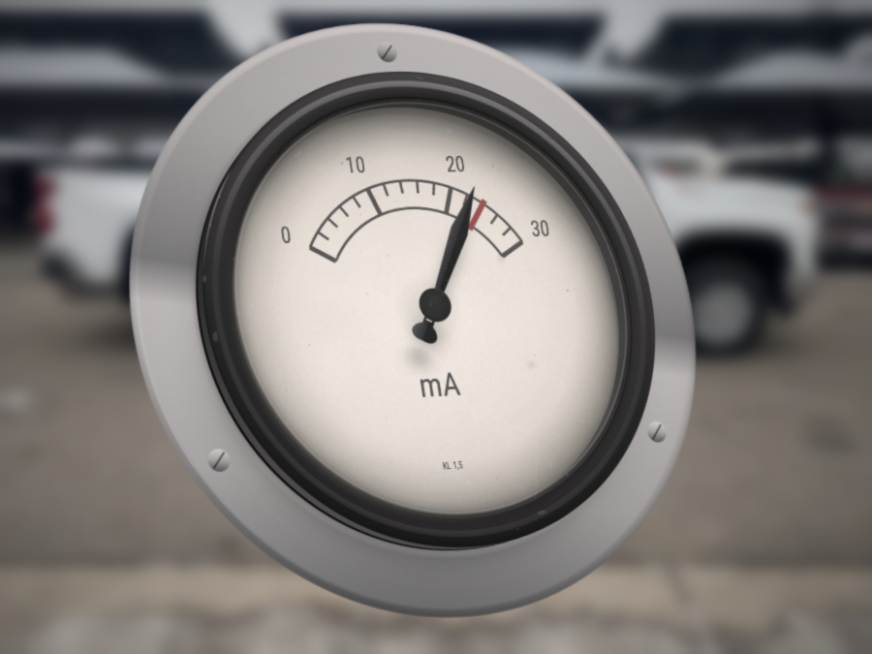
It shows 22; mA
